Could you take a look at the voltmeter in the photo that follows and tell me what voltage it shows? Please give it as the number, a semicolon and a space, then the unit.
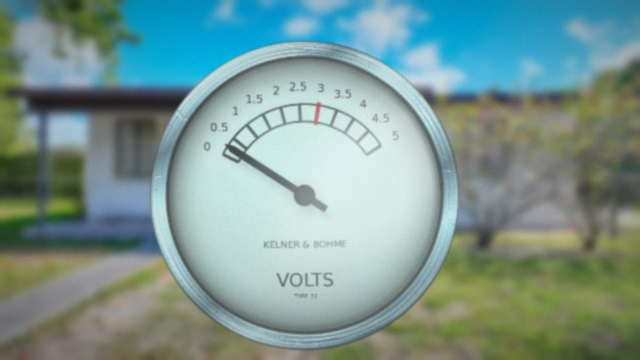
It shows 0.25; V
